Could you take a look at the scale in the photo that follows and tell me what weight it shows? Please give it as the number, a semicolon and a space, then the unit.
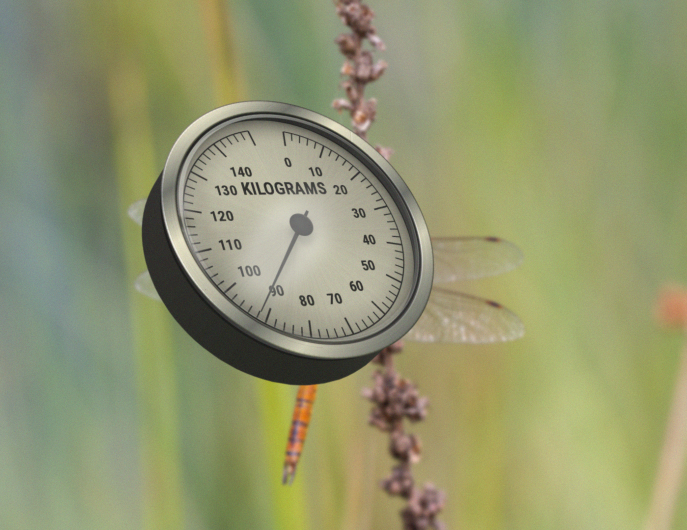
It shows 92; kg
